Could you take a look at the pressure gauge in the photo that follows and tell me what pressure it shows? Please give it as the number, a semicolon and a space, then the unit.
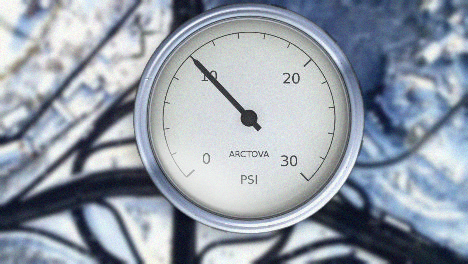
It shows 10; psi
